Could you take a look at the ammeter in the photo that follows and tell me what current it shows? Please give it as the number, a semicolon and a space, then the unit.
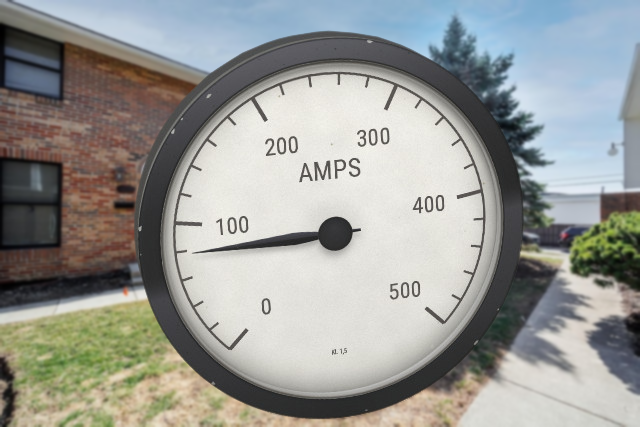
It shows 80; A
